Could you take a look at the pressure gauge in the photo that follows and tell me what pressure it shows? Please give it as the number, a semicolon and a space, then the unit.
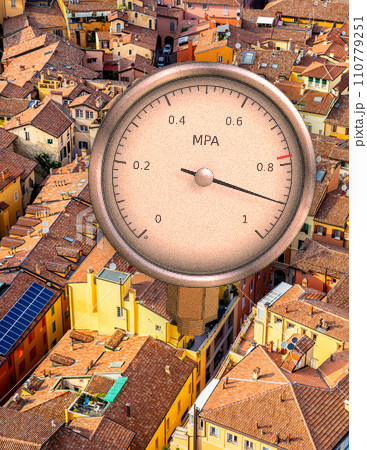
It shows 0.9; MPa
